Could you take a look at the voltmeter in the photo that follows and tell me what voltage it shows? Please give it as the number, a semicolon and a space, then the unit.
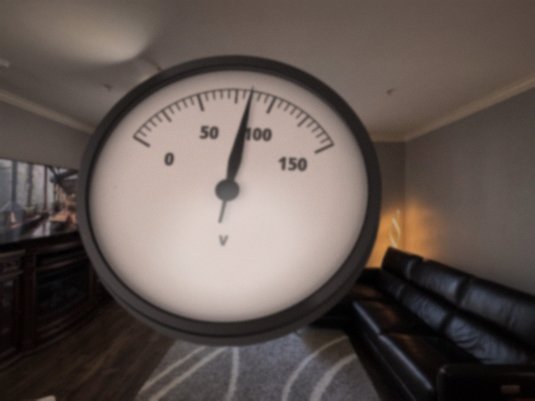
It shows 85; V
